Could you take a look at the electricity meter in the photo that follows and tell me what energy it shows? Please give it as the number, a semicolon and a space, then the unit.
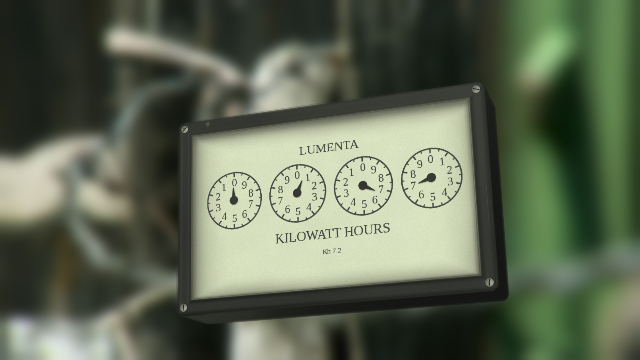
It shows 67; kWh
